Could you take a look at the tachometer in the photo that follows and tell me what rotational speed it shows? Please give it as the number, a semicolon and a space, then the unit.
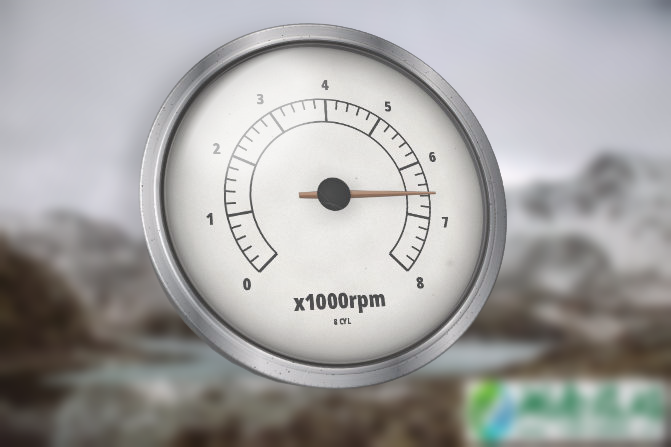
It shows 6600; rpm
